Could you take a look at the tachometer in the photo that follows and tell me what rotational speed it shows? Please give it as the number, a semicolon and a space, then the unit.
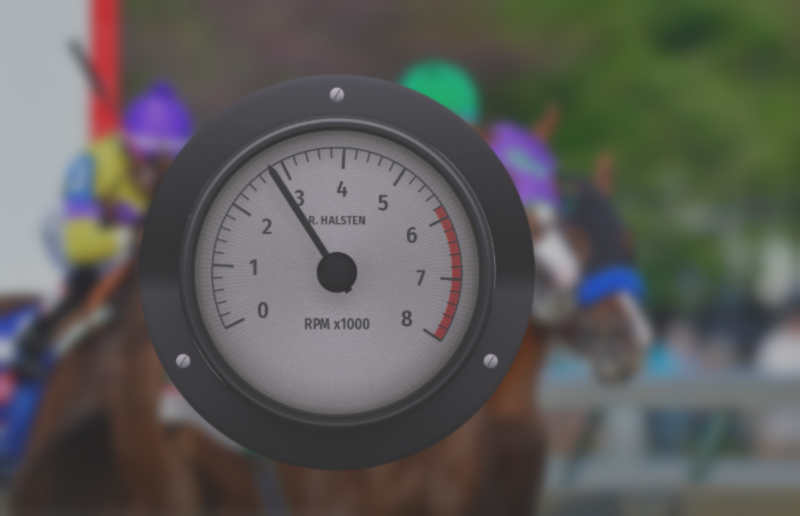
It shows 2800; rpm
